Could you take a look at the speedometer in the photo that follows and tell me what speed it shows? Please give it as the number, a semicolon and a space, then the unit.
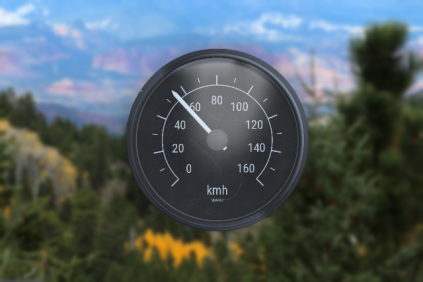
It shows 55; km/h
